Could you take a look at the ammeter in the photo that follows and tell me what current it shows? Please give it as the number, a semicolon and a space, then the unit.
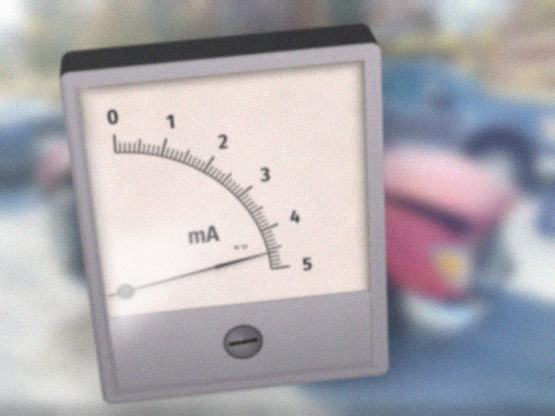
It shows 4.5; mA
